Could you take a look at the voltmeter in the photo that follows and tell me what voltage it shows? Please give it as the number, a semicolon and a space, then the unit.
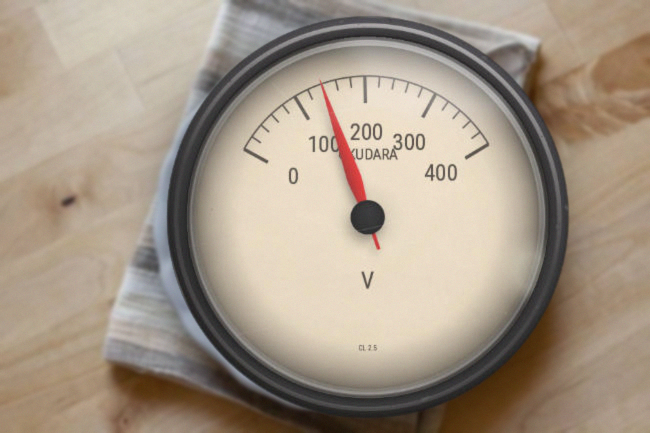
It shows 140; V
